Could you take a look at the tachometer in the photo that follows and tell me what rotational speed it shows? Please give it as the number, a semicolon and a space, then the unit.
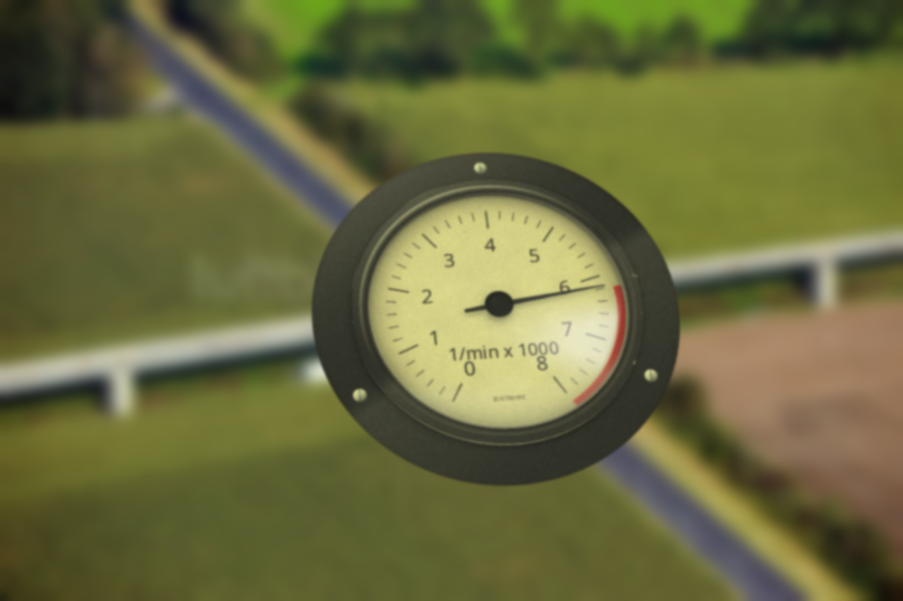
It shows 6200; rpm
